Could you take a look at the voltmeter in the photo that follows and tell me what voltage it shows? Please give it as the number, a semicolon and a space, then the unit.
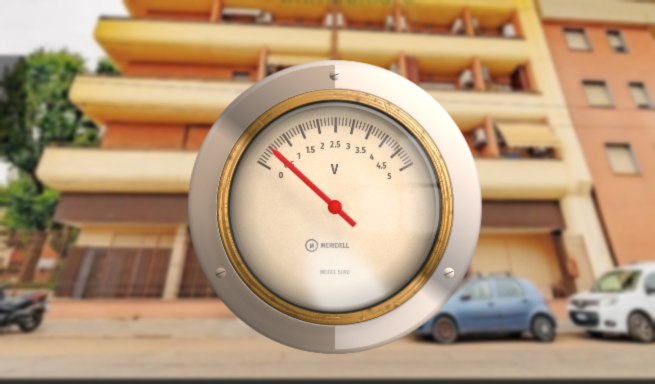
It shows 0.5; V
